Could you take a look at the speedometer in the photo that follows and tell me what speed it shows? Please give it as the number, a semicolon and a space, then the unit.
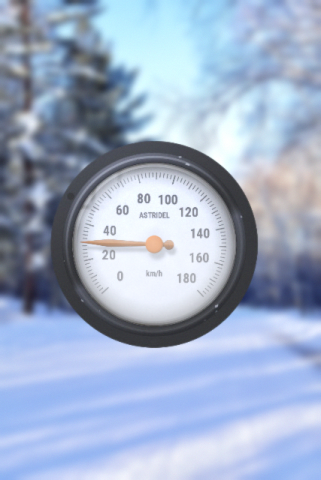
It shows 30; km/h
